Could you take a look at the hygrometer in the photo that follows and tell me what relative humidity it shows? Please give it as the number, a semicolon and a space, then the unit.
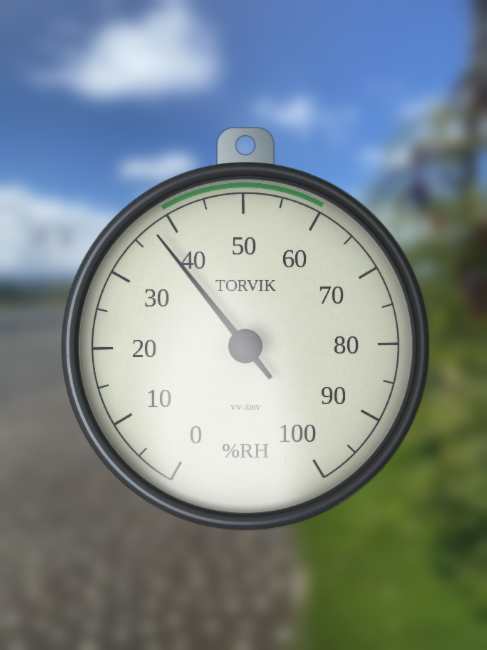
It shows 37.5; %
